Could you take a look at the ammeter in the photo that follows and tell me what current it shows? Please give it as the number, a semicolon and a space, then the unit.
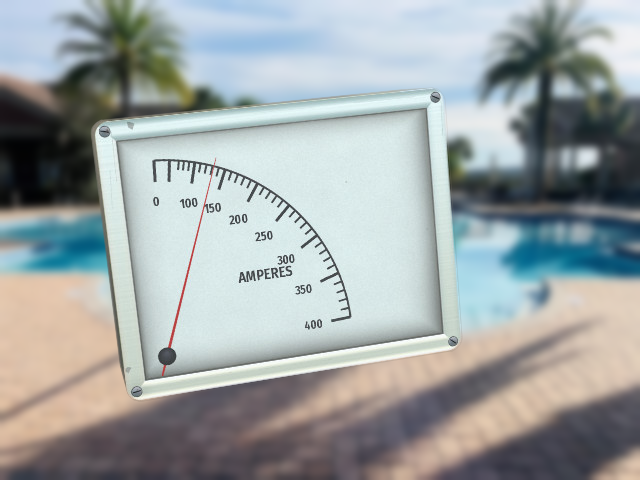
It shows 130; A
